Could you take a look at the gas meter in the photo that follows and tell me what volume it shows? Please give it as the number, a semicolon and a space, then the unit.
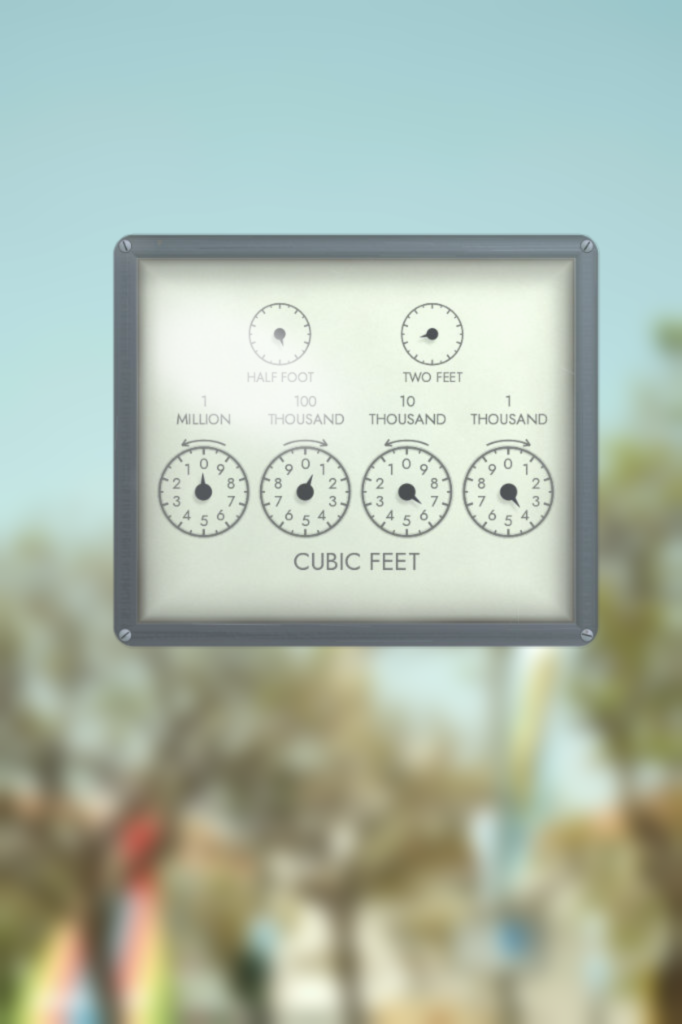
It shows 6400; ft³
